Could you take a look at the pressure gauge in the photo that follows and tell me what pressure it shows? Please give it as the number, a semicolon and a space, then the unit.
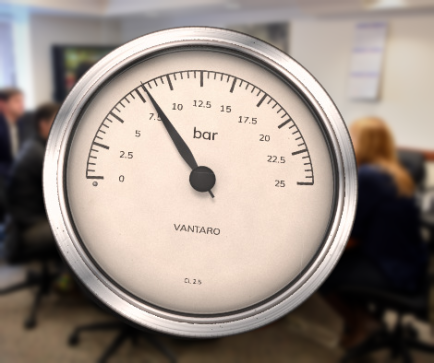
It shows 8; bar
